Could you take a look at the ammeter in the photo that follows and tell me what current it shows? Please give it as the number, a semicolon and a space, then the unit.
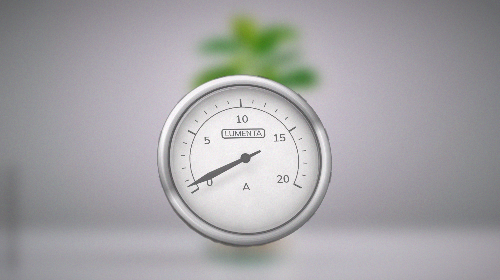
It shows 0.5; A
